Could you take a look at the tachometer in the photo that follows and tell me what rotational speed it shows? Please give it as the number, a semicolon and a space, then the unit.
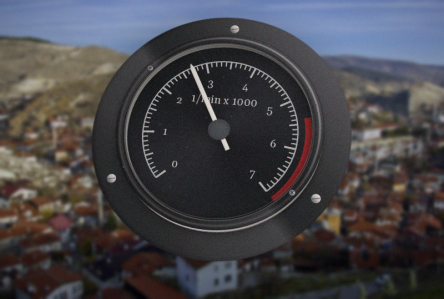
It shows 2700; rpm
